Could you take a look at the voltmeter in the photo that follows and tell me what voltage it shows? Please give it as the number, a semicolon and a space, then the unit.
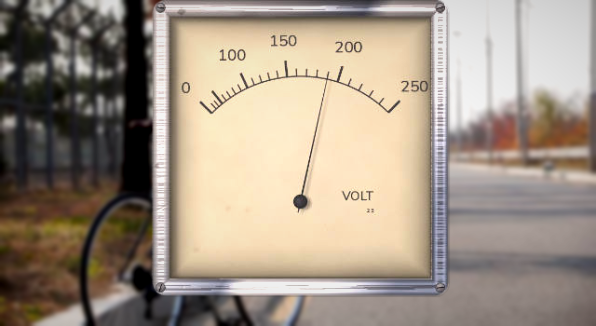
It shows 190; V
